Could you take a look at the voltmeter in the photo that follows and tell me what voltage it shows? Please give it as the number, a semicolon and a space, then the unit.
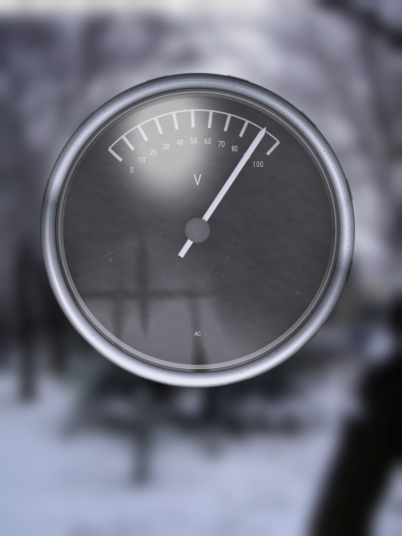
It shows 90; V
